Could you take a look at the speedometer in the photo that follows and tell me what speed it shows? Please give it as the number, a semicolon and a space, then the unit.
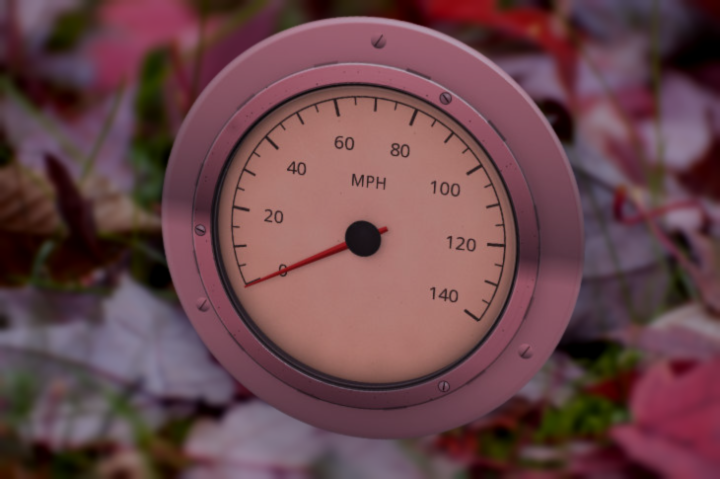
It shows 0; mph
